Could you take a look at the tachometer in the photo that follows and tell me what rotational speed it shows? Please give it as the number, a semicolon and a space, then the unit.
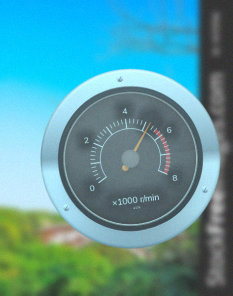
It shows 5200; rpm
